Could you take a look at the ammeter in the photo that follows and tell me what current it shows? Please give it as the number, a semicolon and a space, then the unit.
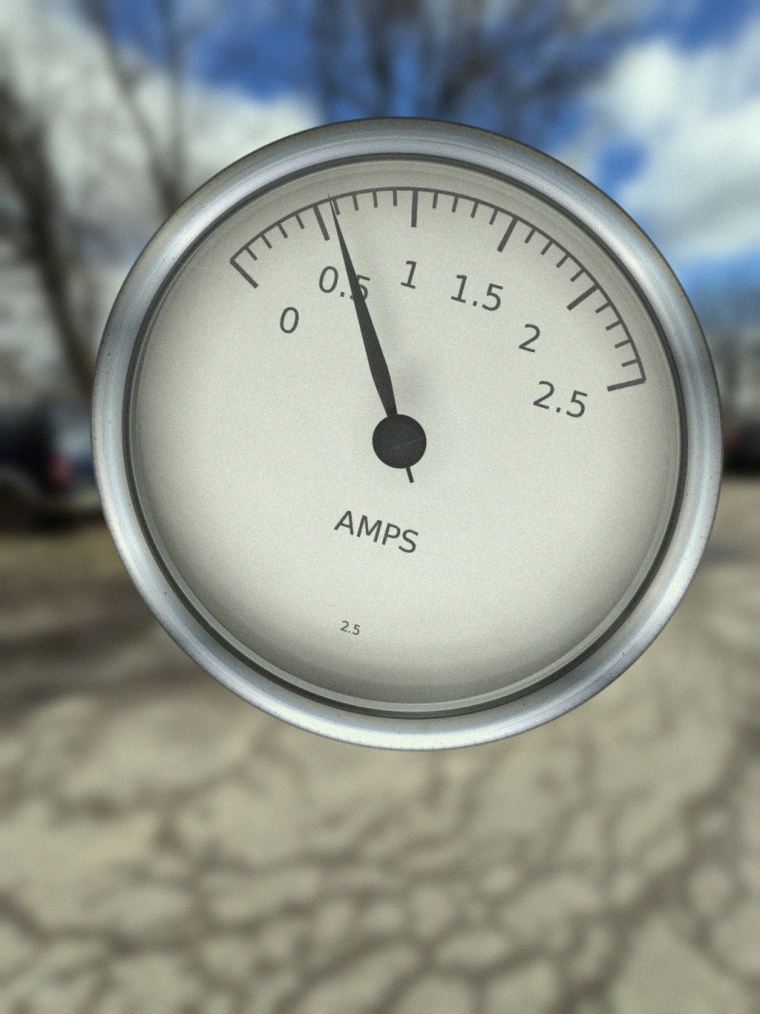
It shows 0.6; A
